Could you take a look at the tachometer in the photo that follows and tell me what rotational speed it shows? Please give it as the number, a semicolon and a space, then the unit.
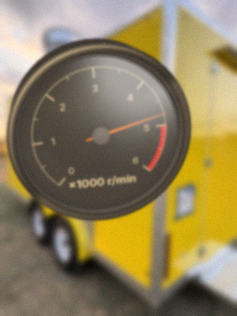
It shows 4750; rpm
